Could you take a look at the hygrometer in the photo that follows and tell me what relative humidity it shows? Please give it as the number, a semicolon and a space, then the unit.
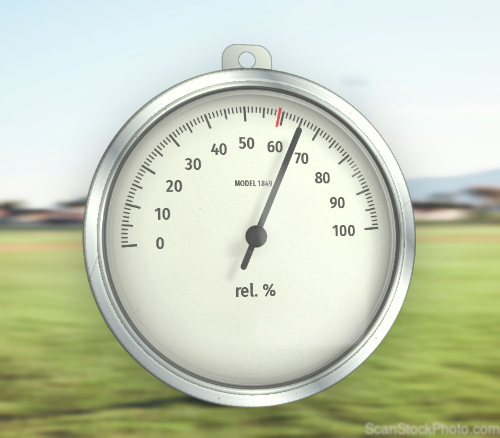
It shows 65; %
